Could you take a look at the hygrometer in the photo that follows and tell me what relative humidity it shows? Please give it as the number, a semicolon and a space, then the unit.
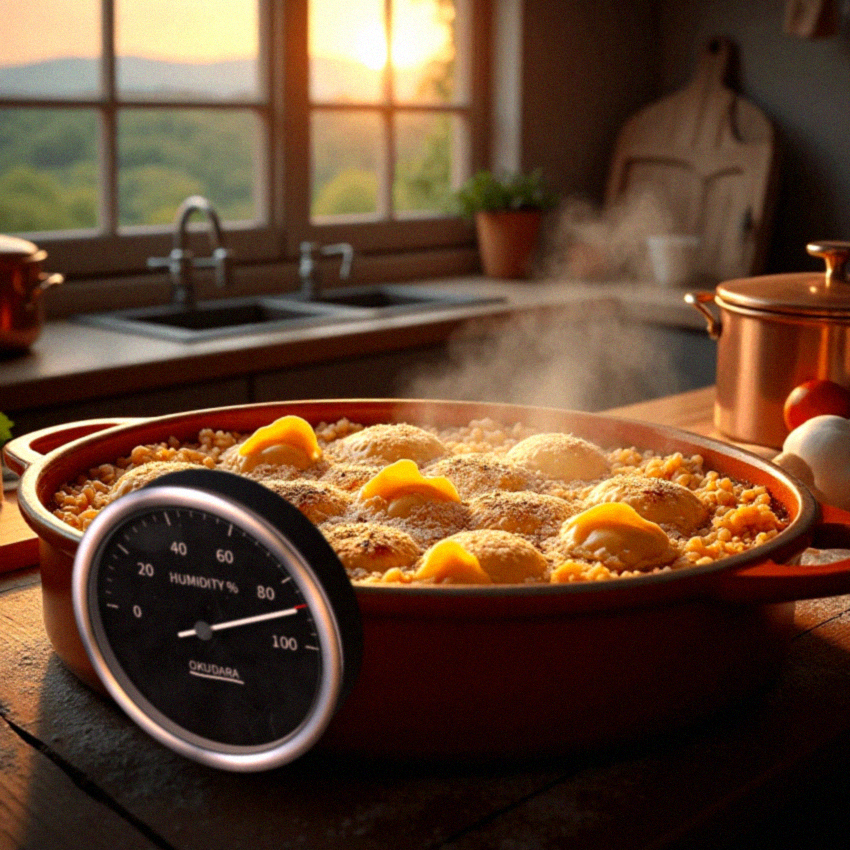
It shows 88; %
